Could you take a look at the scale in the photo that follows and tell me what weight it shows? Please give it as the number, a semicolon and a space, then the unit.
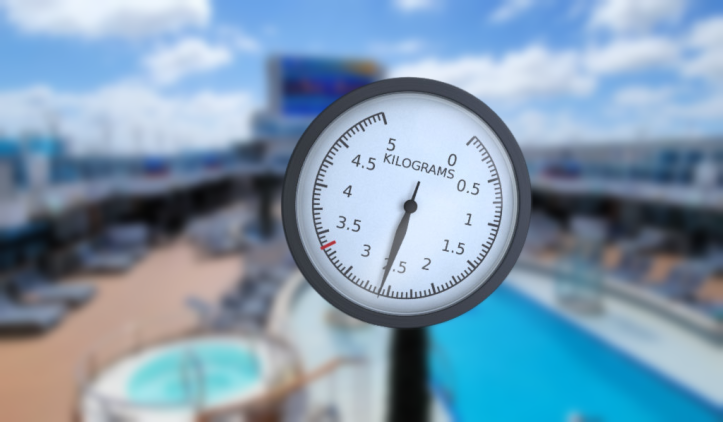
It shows 2.6; kg
